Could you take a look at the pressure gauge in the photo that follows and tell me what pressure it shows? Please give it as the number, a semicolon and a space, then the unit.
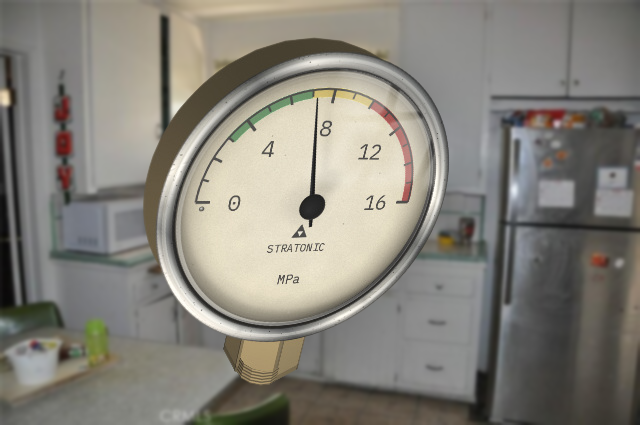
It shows 7; MPa
